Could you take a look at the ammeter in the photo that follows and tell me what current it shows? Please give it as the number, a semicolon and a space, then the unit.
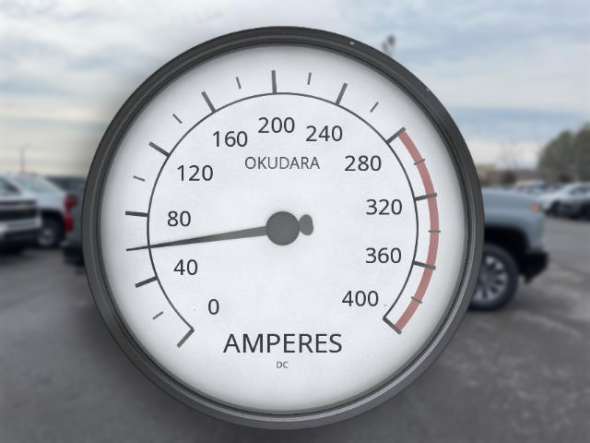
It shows 60; A
